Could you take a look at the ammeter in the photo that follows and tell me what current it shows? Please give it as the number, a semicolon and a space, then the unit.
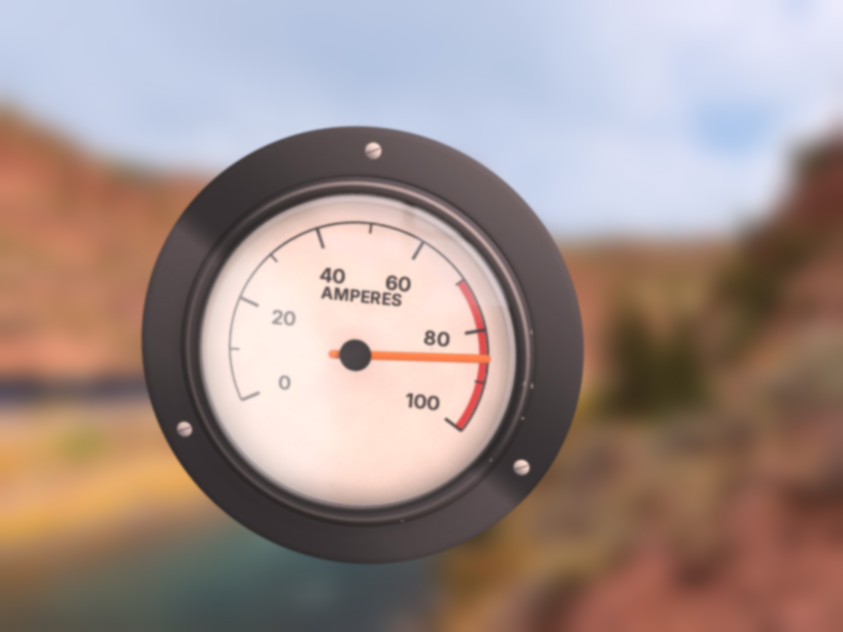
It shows 85; A
